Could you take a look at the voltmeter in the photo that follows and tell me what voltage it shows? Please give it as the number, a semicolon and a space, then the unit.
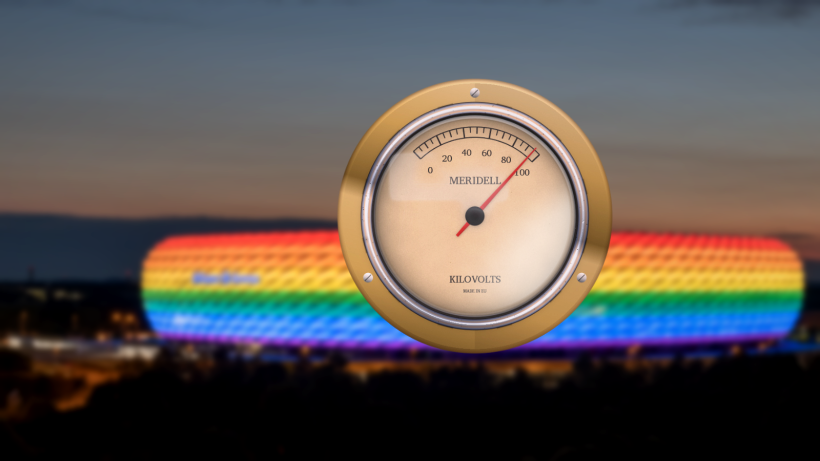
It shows 95; kV
